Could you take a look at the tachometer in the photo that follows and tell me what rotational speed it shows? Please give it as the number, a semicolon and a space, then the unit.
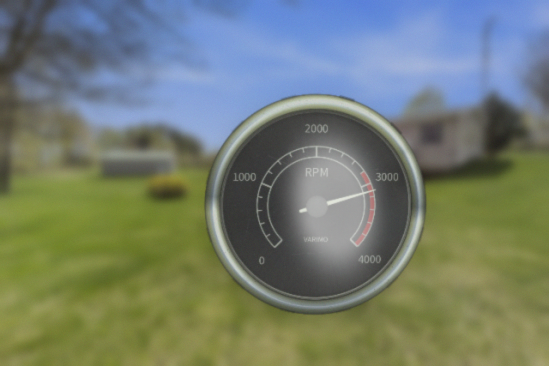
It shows 3100; rpm
